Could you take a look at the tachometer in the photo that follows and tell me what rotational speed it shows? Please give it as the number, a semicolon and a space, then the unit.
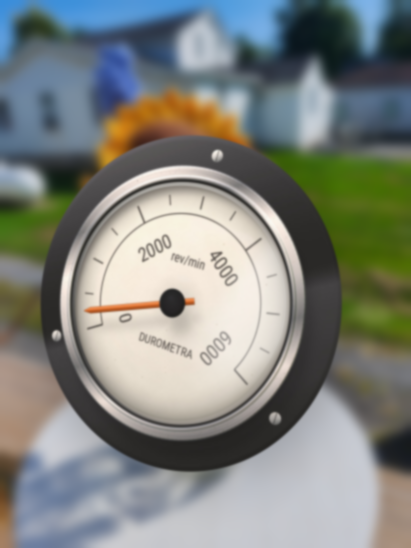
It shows 250; rpm
